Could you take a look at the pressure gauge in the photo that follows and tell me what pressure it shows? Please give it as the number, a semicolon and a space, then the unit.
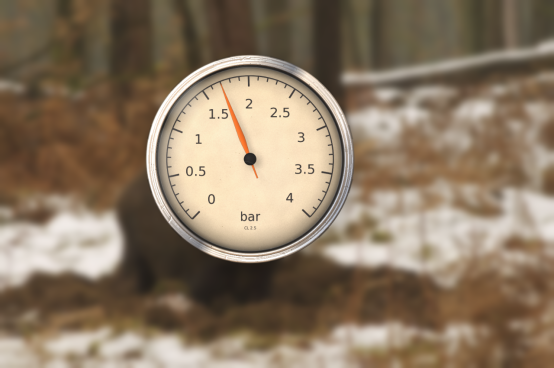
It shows 1.7; bar
